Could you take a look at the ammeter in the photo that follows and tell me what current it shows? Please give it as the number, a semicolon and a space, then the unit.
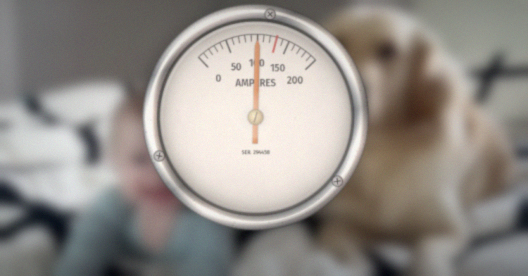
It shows 100; A
